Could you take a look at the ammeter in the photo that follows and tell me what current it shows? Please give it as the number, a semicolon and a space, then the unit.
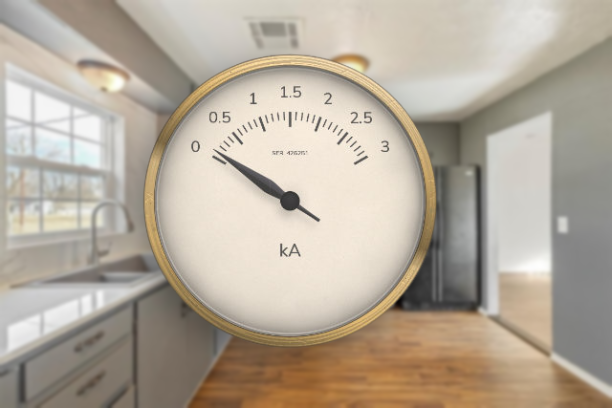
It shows 0.1; kA
